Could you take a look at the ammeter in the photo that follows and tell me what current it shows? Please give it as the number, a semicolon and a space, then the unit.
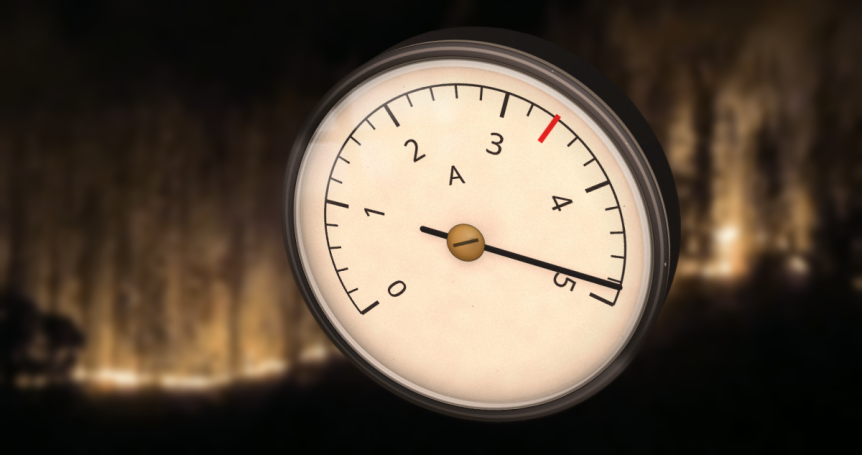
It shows 4.8; A
